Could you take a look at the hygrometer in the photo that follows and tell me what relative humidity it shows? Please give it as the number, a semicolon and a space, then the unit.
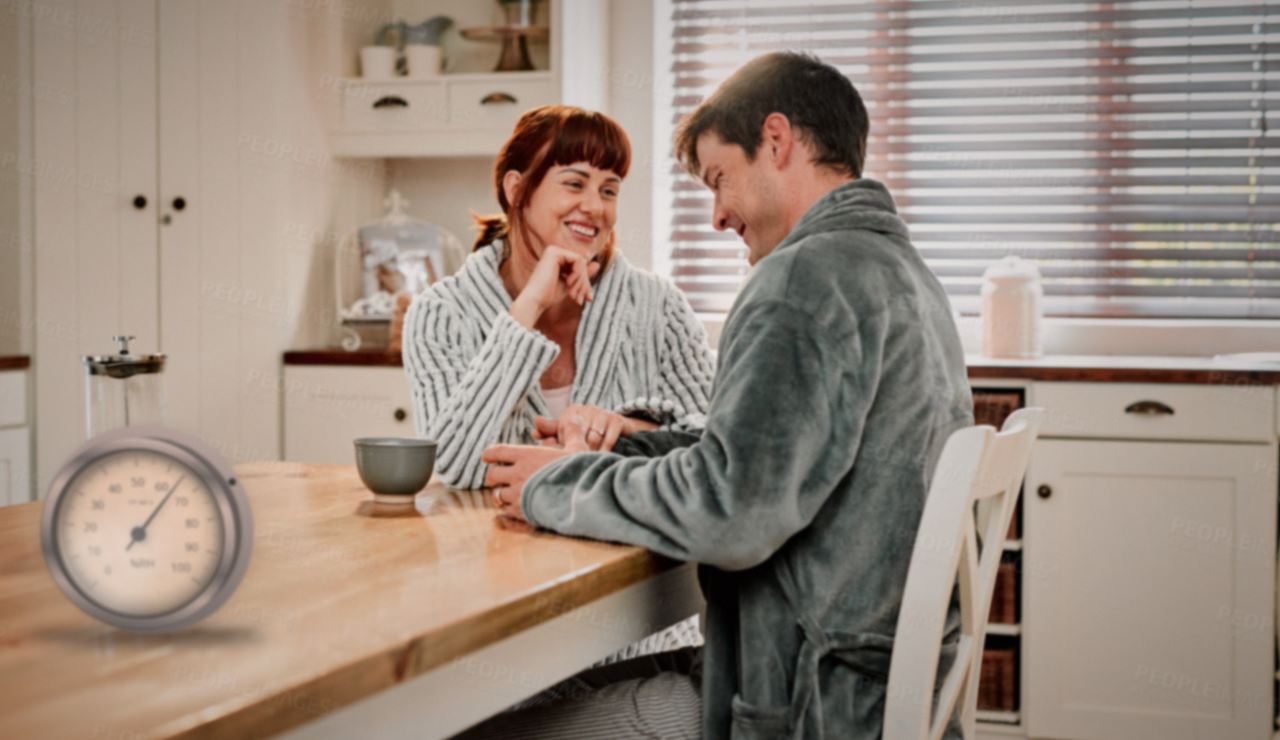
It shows 65; %
